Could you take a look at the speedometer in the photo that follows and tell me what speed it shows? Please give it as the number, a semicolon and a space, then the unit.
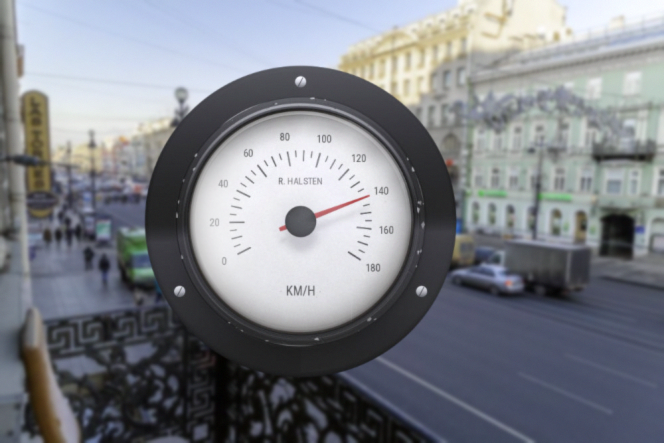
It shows 140; km/h
